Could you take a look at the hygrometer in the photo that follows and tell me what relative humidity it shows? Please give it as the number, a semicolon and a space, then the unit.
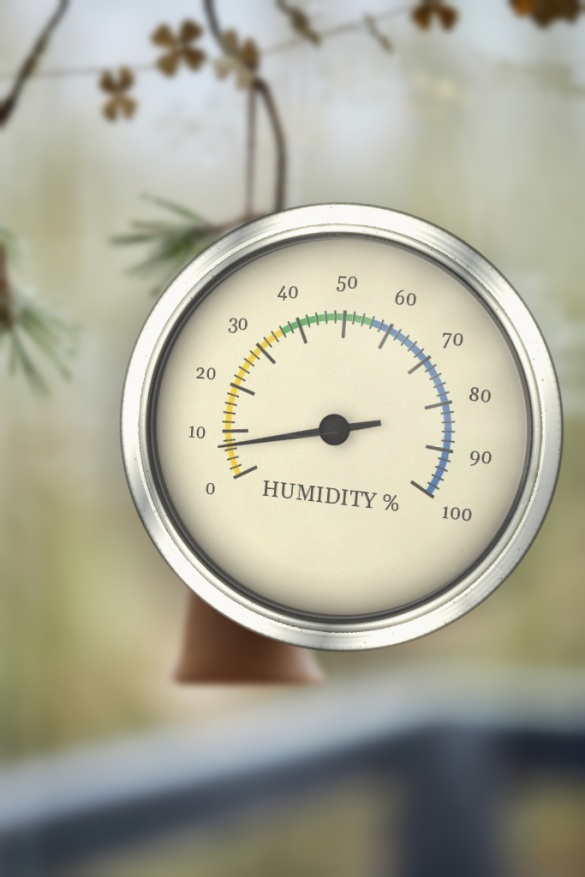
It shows 7; %
